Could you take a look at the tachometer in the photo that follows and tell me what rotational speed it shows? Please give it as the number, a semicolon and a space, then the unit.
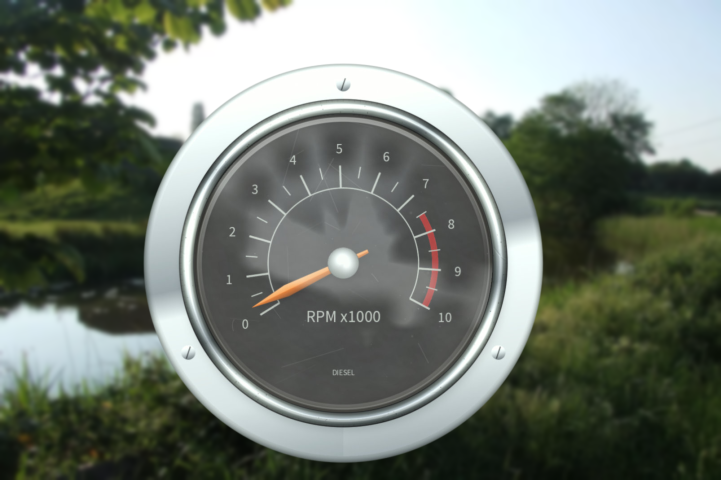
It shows 250; rpm
